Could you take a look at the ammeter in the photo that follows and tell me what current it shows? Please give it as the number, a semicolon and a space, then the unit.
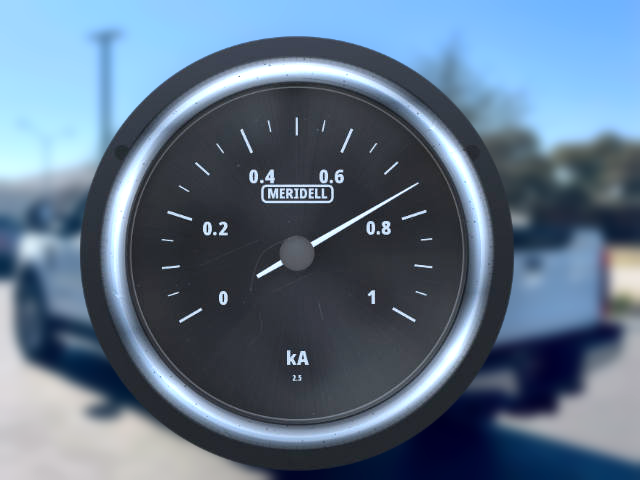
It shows 0.75; kA
